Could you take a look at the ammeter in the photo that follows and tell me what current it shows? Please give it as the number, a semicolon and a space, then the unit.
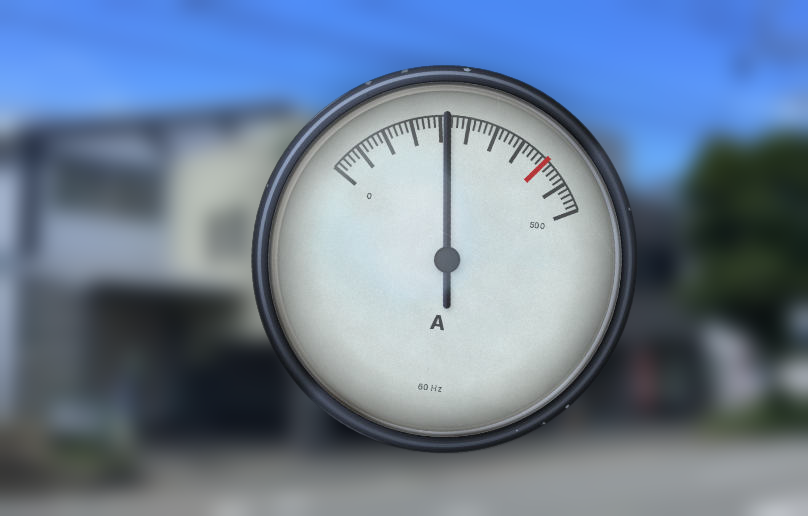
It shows 210; A
